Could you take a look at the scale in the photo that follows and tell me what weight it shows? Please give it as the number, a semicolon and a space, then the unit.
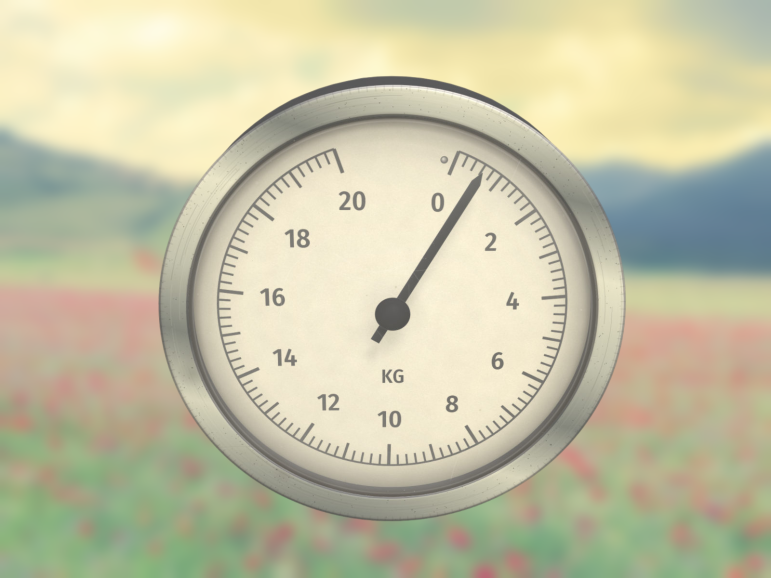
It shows 0.6; kg
